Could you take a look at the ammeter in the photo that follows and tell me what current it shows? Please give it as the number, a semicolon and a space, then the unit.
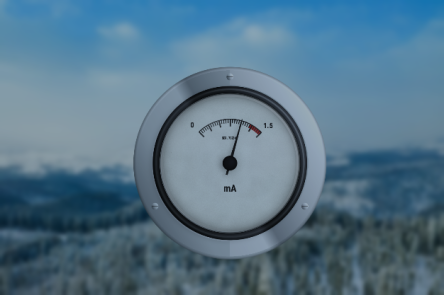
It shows 1; mA
